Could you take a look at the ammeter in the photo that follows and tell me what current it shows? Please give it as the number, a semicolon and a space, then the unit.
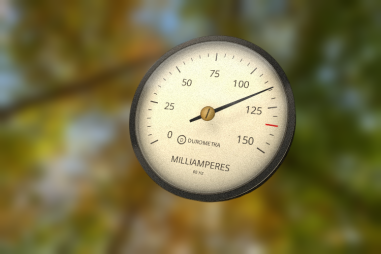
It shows 115; mA
